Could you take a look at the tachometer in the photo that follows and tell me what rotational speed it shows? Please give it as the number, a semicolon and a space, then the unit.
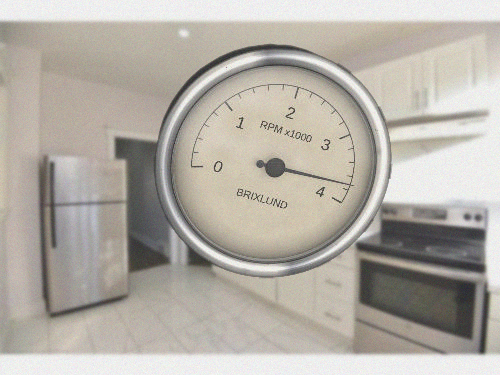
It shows 3700; rpm
